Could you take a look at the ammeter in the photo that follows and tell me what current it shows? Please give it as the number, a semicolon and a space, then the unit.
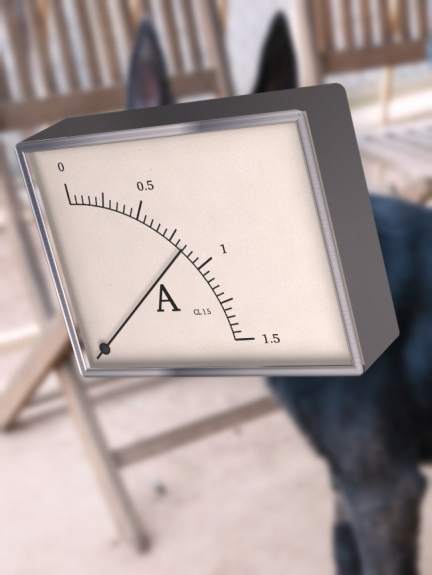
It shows 0.85; A
